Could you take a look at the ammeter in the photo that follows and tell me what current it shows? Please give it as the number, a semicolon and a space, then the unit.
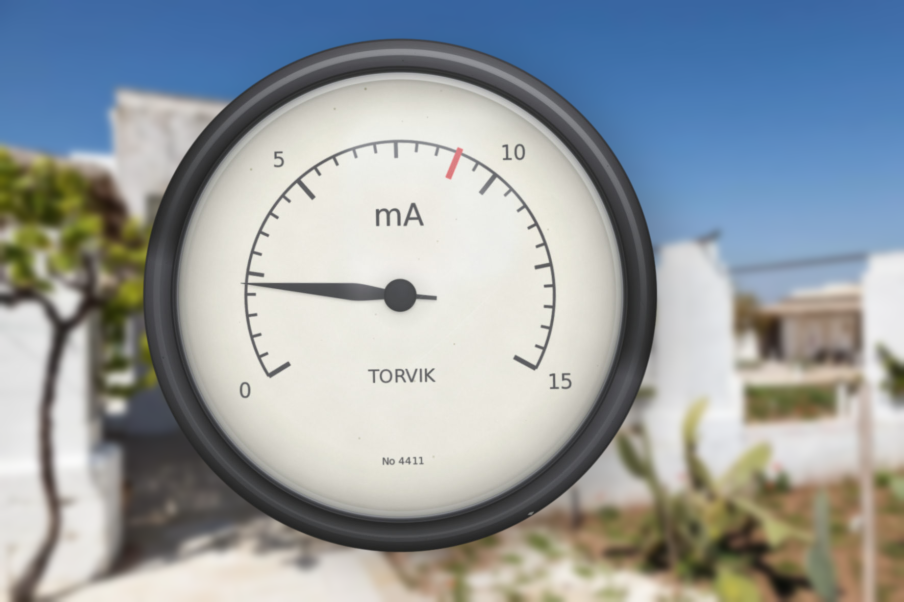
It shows 2.25; mA
